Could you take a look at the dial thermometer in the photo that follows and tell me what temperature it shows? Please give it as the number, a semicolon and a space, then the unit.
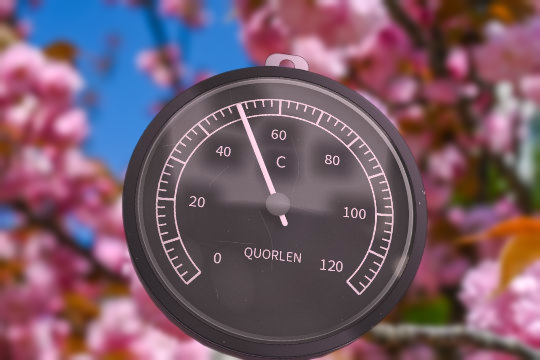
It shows 50; °C
